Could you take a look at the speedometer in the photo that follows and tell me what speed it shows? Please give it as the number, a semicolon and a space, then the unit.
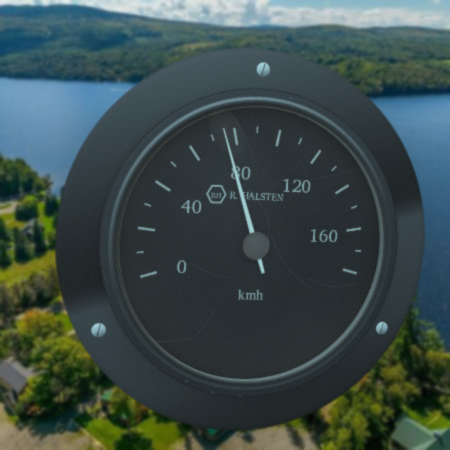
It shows 75; km/h
